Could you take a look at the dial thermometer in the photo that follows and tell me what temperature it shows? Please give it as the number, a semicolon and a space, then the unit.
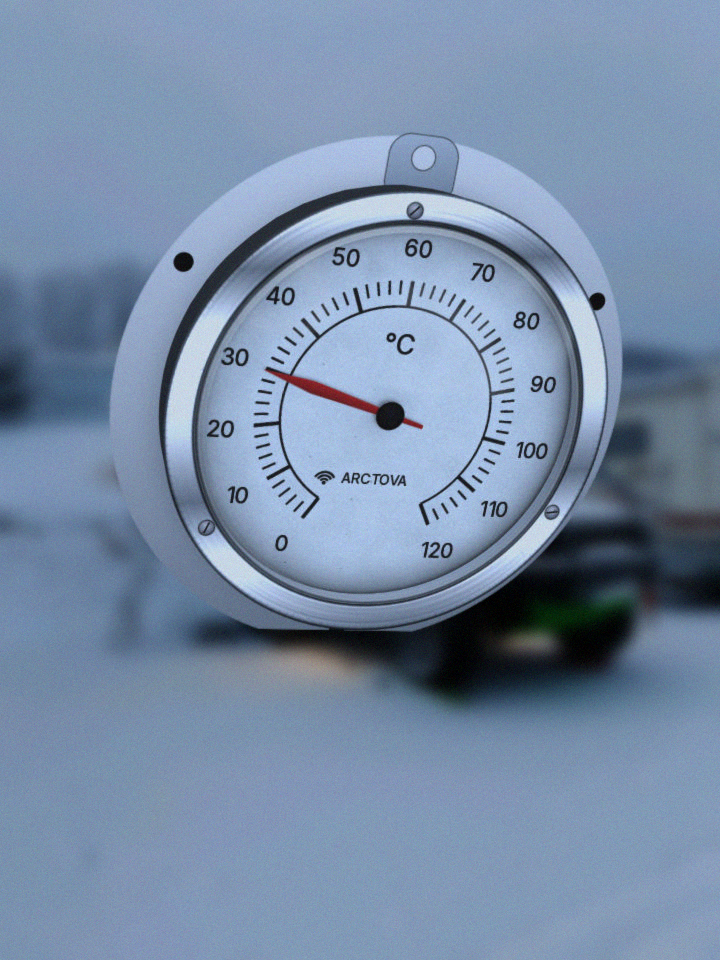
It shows 30; °C
